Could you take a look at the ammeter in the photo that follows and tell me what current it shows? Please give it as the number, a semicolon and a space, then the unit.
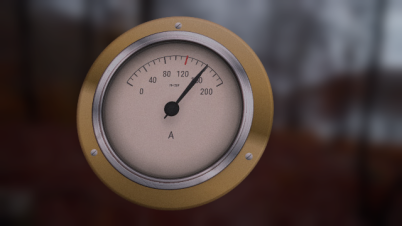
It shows 160; A
